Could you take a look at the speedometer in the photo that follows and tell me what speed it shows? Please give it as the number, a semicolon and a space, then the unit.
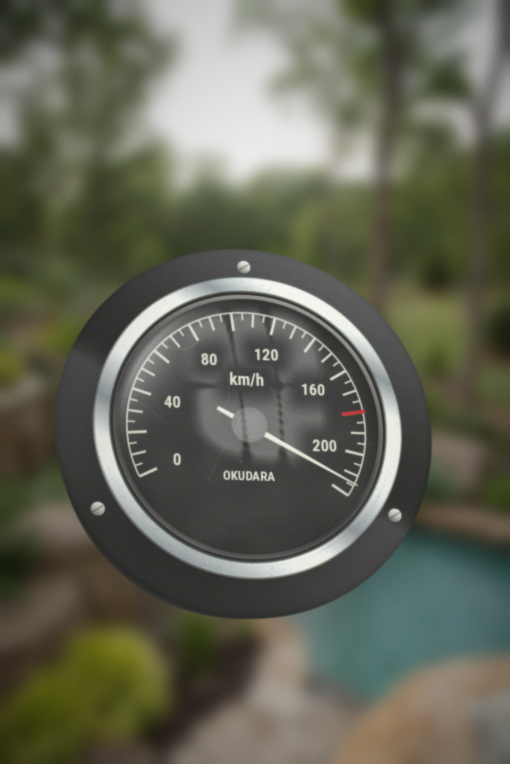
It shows 215; km/h
